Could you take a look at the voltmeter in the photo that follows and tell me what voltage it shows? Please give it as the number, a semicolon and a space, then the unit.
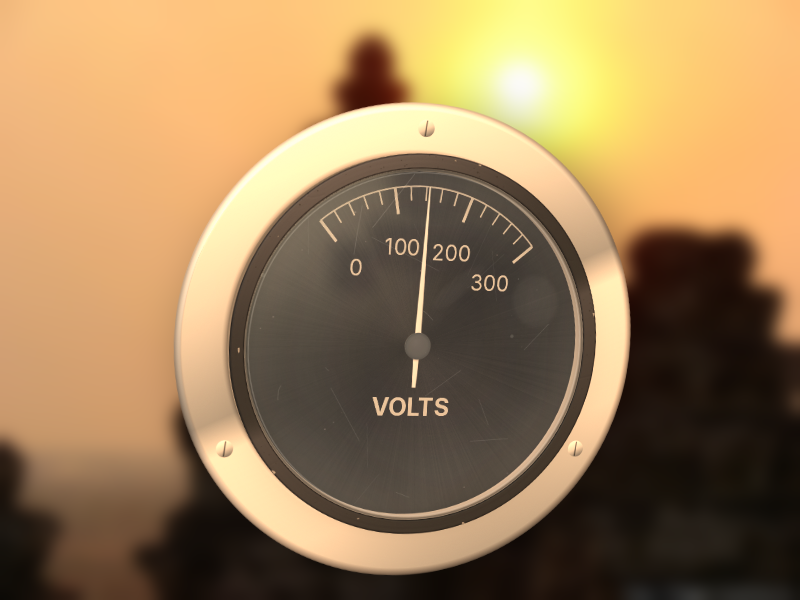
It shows 140; V
